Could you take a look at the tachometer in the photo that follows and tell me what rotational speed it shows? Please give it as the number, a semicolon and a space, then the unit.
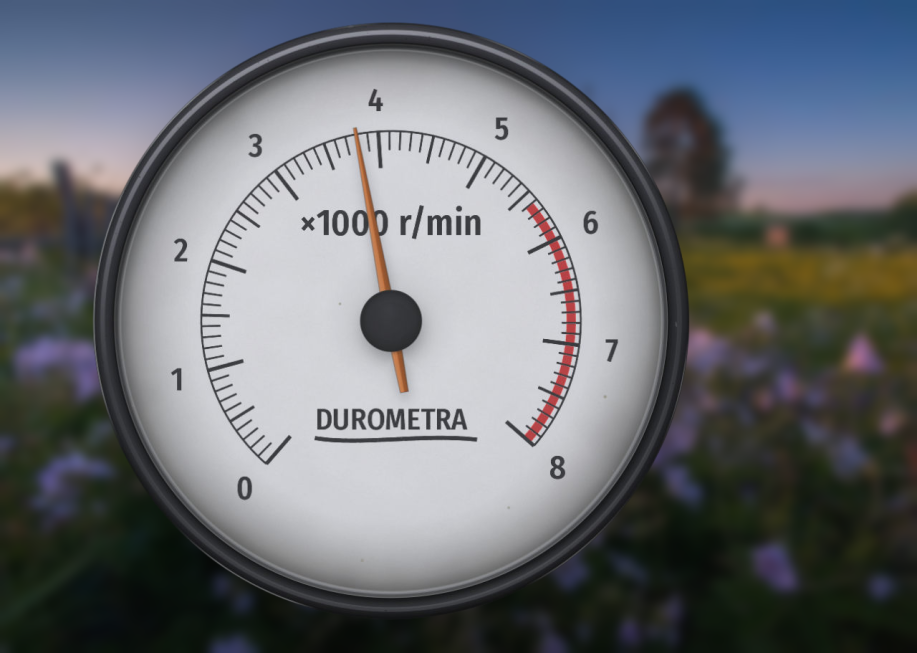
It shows 3800; rpm
